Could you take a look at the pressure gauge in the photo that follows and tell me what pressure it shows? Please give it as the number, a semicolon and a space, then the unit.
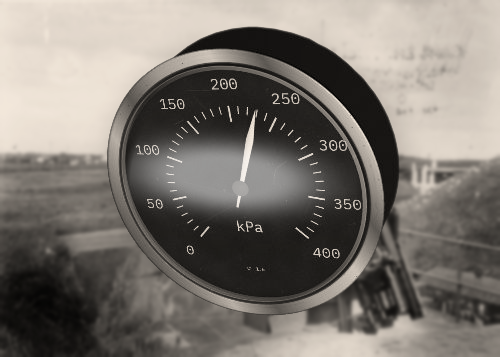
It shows 230; kPa
